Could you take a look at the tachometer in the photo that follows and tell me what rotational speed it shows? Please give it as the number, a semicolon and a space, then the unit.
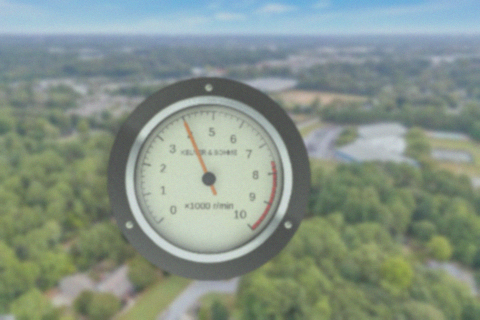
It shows 4000; rpm
